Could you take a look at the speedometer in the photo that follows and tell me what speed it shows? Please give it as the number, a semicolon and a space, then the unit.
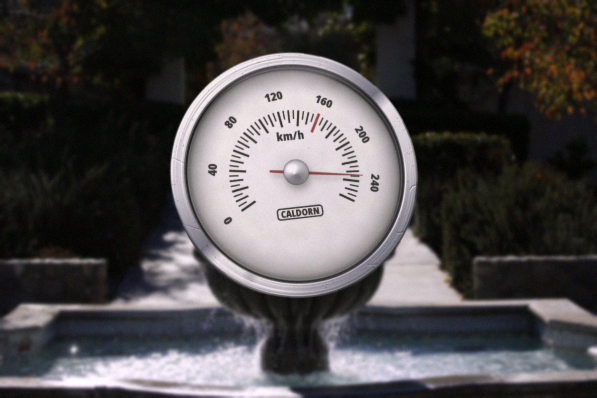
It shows 235; km/h
